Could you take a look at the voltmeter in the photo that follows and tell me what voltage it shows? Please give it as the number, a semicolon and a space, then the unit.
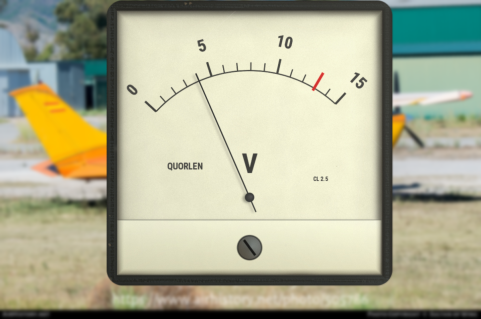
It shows 4; V
